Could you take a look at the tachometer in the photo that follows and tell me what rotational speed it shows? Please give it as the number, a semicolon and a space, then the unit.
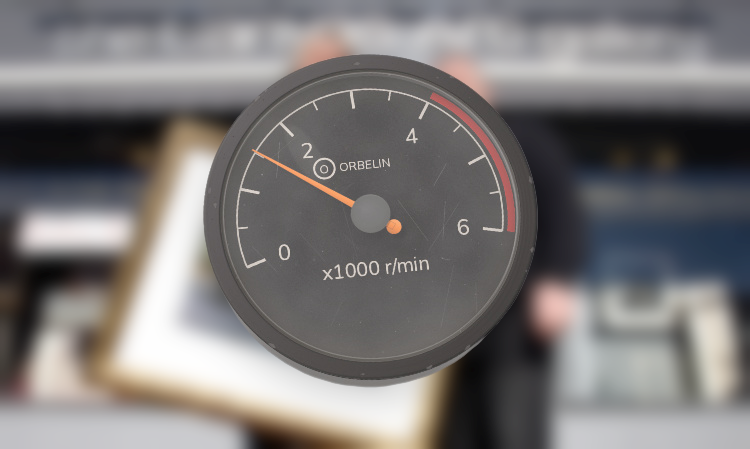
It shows 1500; rpm
